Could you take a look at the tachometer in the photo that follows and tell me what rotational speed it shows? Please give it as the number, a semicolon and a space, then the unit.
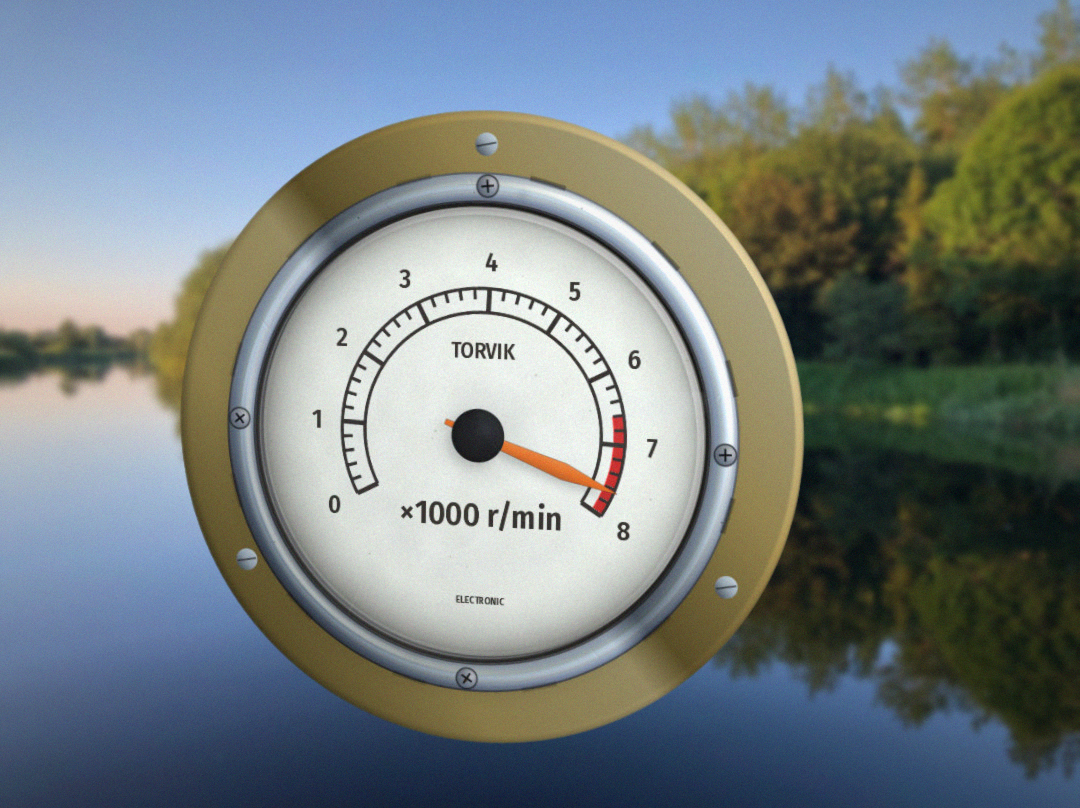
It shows 7600; rpm
